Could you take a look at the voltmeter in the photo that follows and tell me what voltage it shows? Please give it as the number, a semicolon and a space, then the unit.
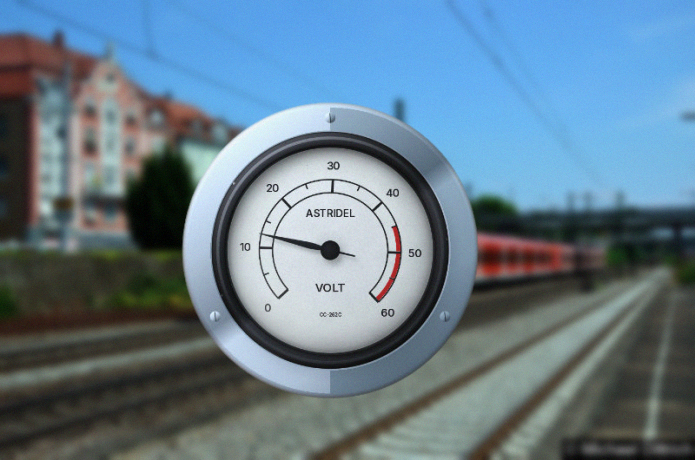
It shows 12.5; V
